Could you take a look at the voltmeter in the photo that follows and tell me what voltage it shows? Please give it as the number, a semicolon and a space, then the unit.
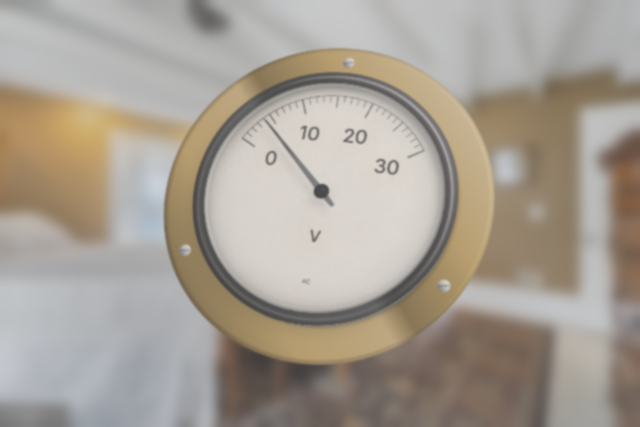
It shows 4; V
